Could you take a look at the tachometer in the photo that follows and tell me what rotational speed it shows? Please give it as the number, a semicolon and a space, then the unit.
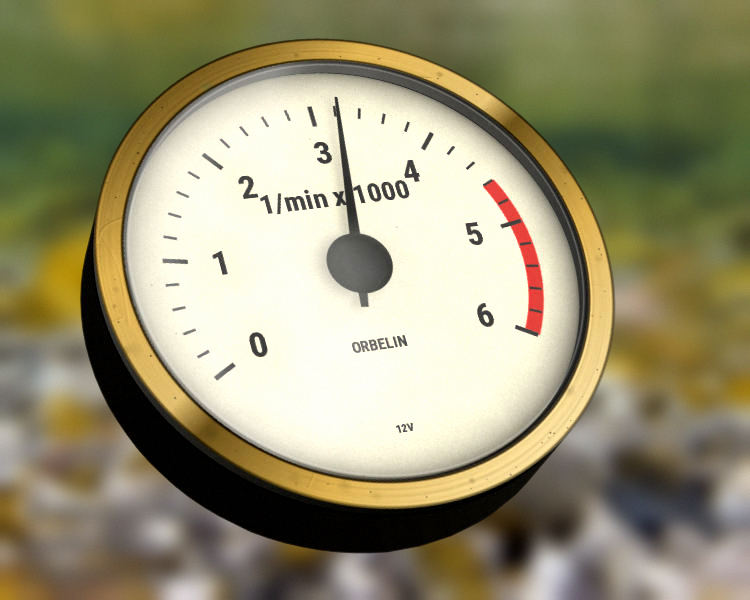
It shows 3200; rpm
